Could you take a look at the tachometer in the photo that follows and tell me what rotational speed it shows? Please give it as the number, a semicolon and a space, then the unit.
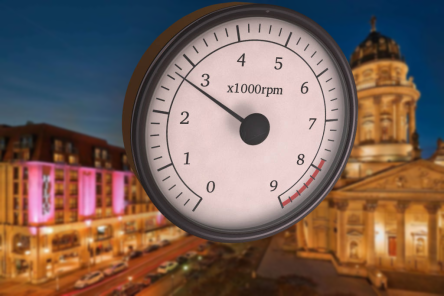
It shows 2700; rpm
